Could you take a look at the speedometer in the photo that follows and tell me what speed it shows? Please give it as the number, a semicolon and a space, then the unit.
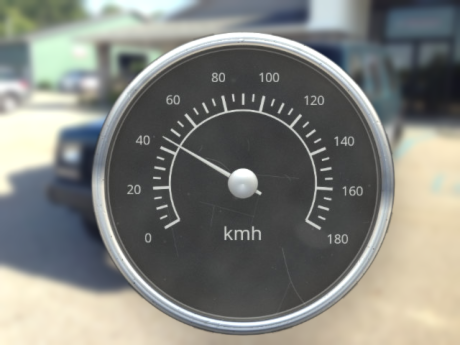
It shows 45; km/h
